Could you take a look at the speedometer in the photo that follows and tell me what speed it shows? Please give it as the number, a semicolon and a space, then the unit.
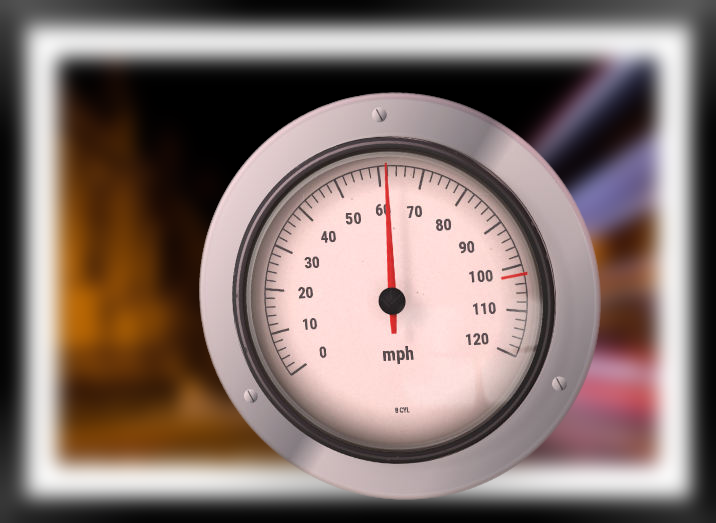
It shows 62; mph
